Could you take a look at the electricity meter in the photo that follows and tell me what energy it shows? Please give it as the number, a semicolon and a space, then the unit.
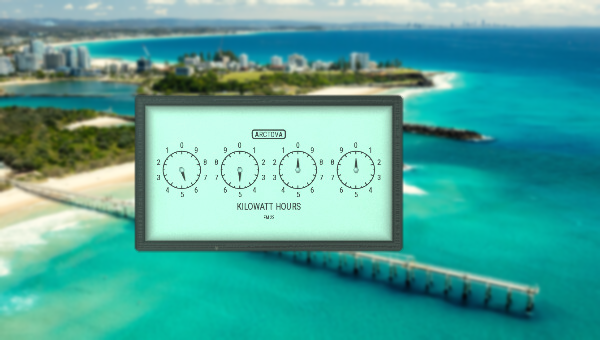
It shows 5500; kWh
